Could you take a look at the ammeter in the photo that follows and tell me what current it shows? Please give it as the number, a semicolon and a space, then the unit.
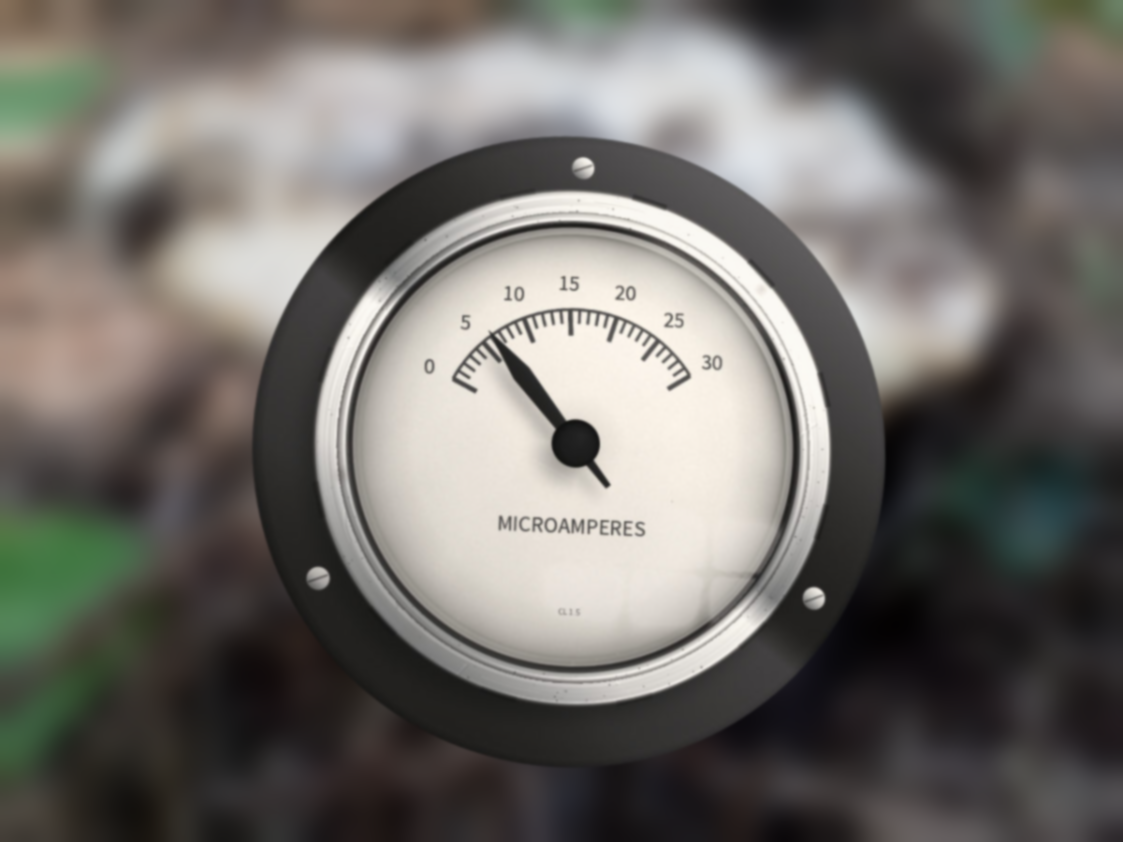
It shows 6; µA
